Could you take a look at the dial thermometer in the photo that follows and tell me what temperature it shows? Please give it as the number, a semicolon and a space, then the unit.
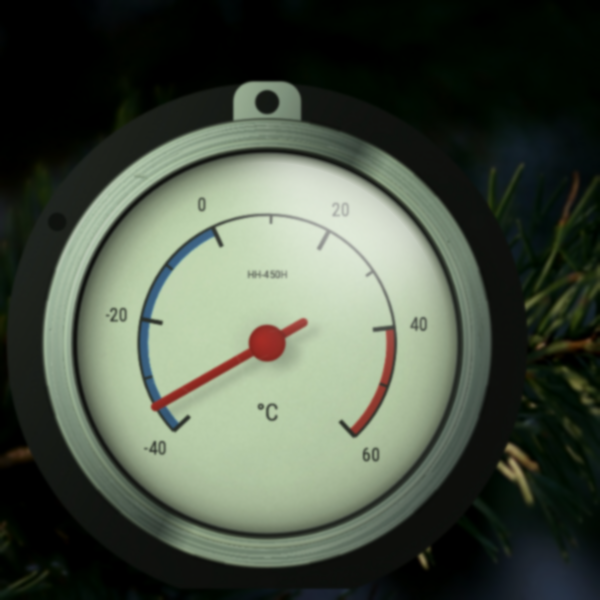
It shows -35; °C
